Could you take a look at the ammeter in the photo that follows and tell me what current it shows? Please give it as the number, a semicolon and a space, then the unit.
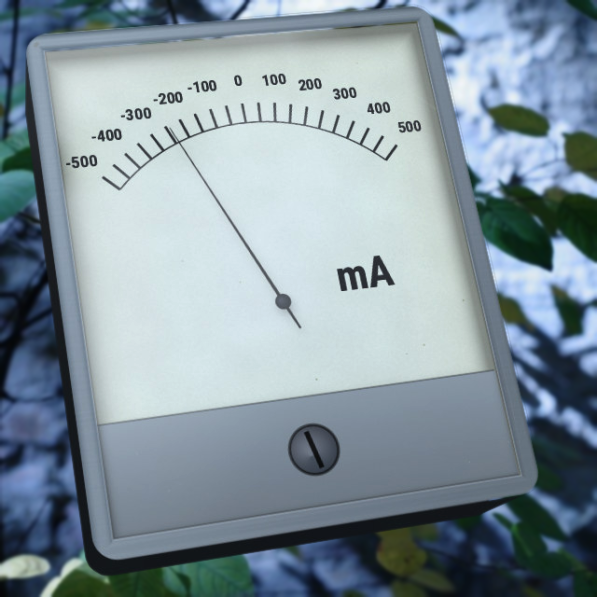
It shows -250; mA
